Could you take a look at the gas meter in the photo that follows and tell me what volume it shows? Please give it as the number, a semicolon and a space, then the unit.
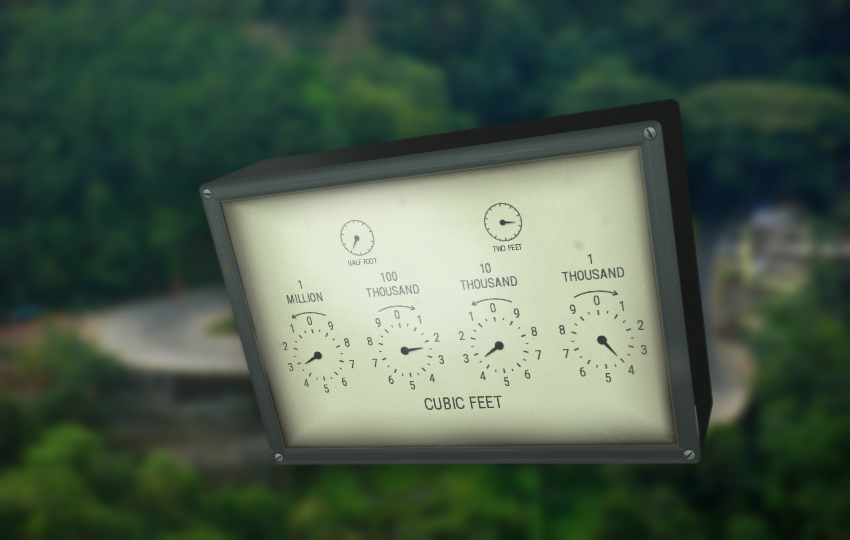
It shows 323400; ft³
